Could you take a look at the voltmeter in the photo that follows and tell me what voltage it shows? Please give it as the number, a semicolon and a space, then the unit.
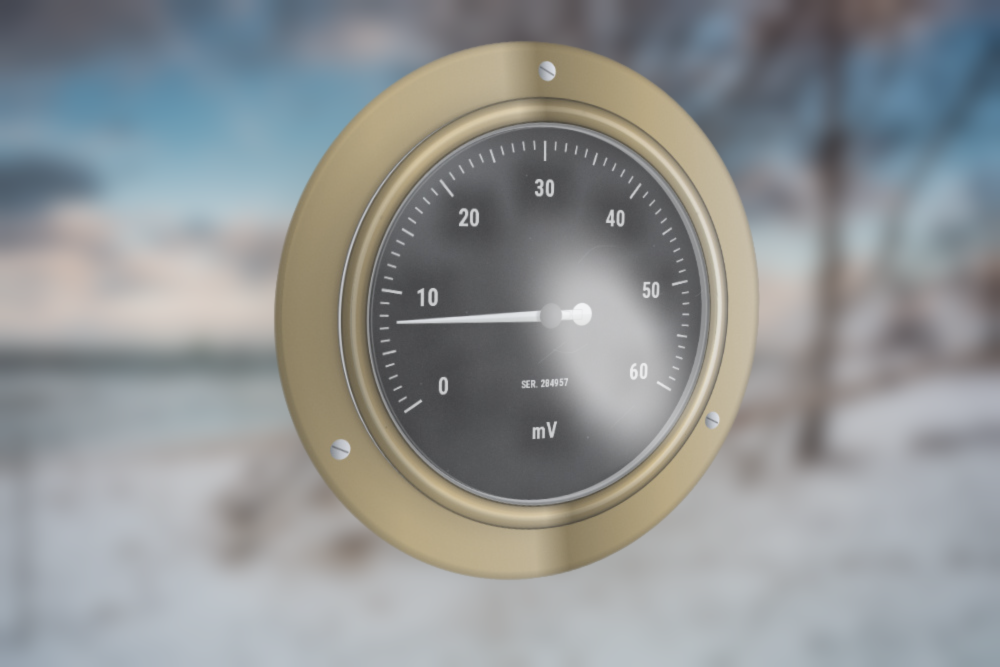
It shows 7.5; mV
